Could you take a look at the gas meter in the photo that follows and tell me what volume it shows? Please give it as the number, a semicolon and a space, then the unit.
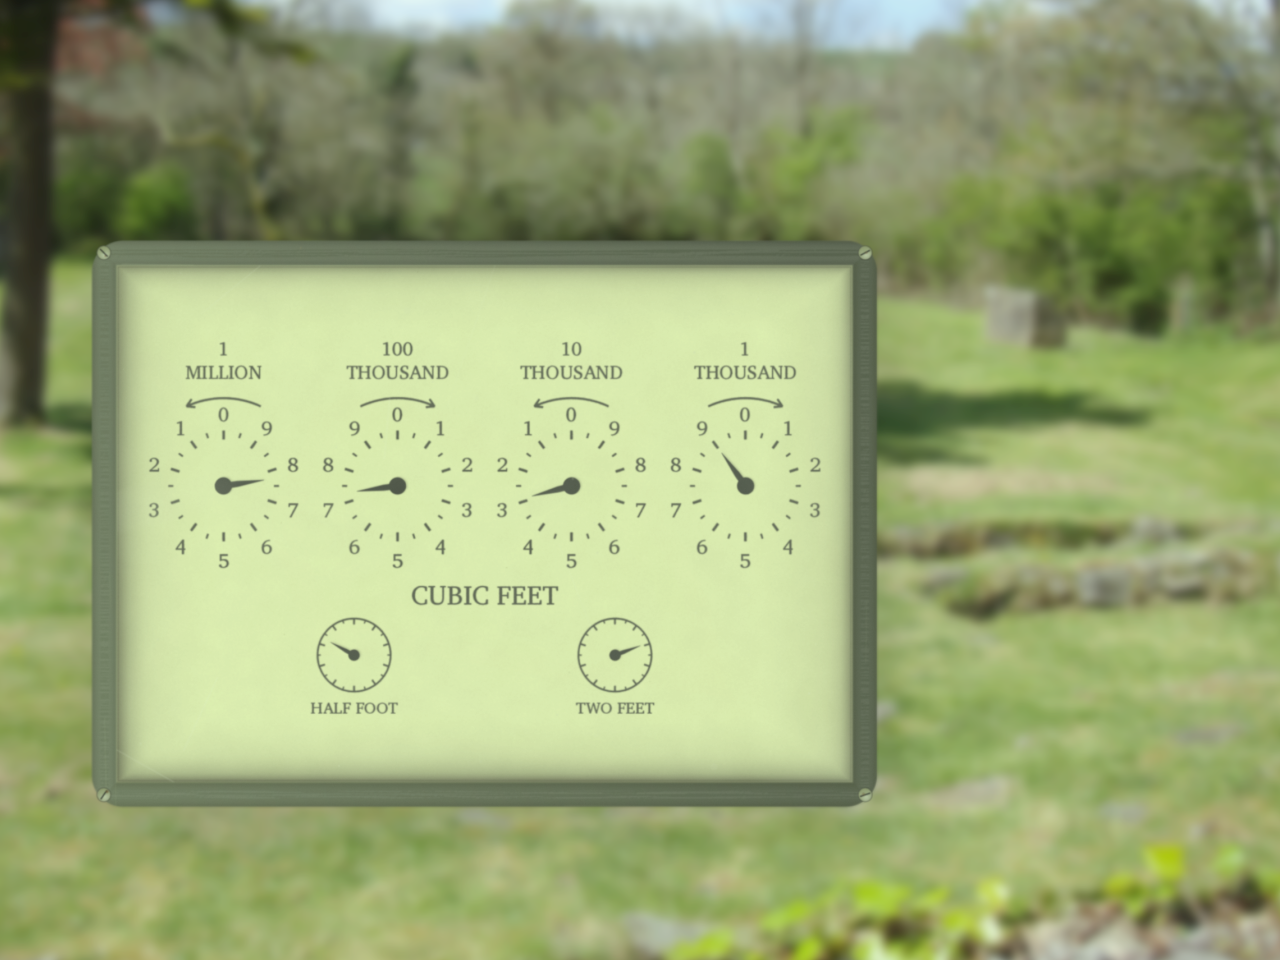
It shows 772900; ft³
